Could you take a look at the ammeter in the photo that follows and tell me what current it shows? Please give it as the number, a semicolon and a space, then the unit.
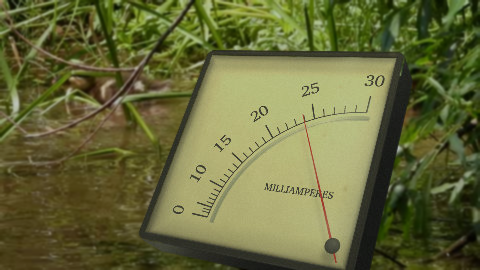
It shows 24; mA
